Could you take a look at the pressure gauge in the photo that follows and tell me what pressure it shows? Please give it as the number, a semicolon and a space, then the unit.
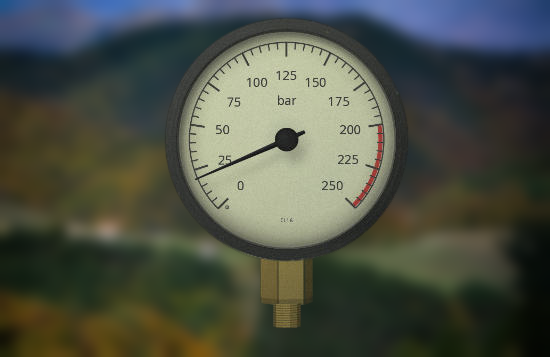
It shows 20; bar
